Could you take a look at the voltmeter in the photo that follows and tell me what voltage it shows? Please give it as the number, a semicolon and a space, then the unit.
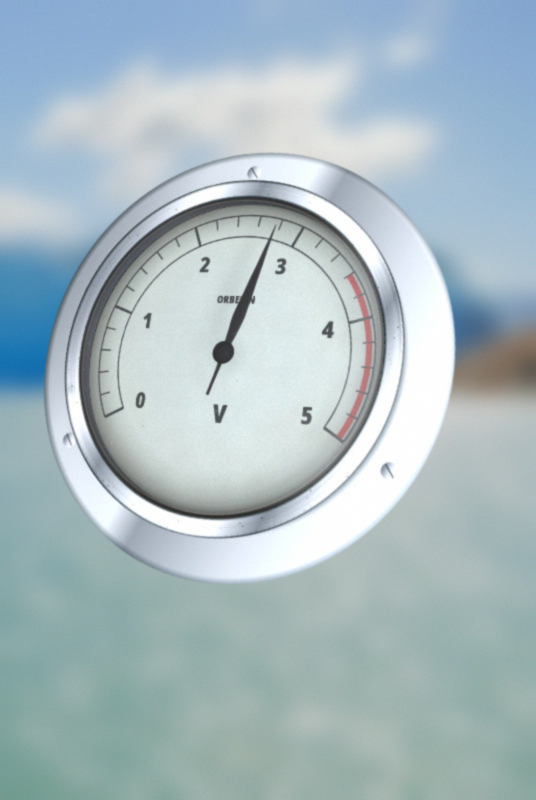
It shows 2.8; V
